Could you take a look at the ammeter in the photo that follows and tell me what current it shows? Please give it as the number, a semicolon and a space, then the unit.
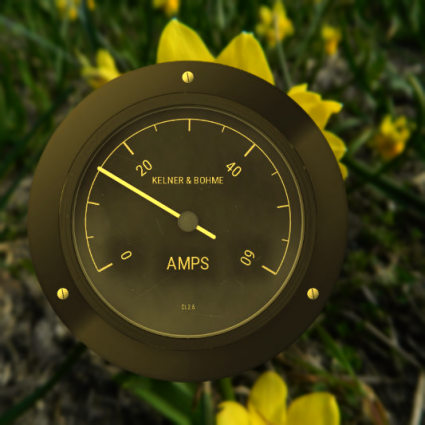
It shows 15; A
